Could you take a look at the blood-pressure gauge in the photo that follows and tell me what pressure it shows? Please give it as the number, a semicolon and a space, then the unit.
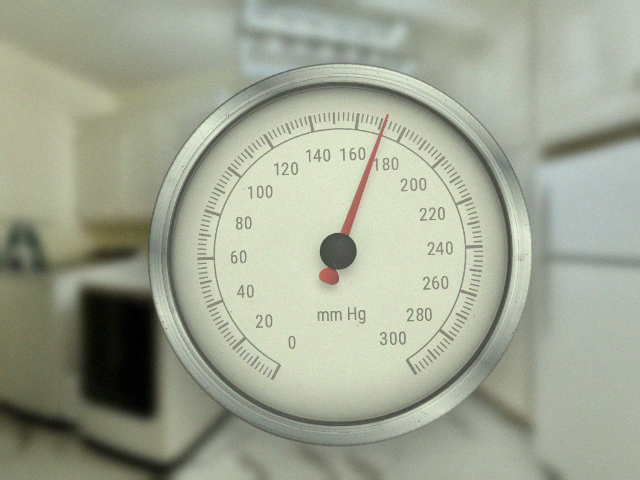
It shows 172; mmHg
